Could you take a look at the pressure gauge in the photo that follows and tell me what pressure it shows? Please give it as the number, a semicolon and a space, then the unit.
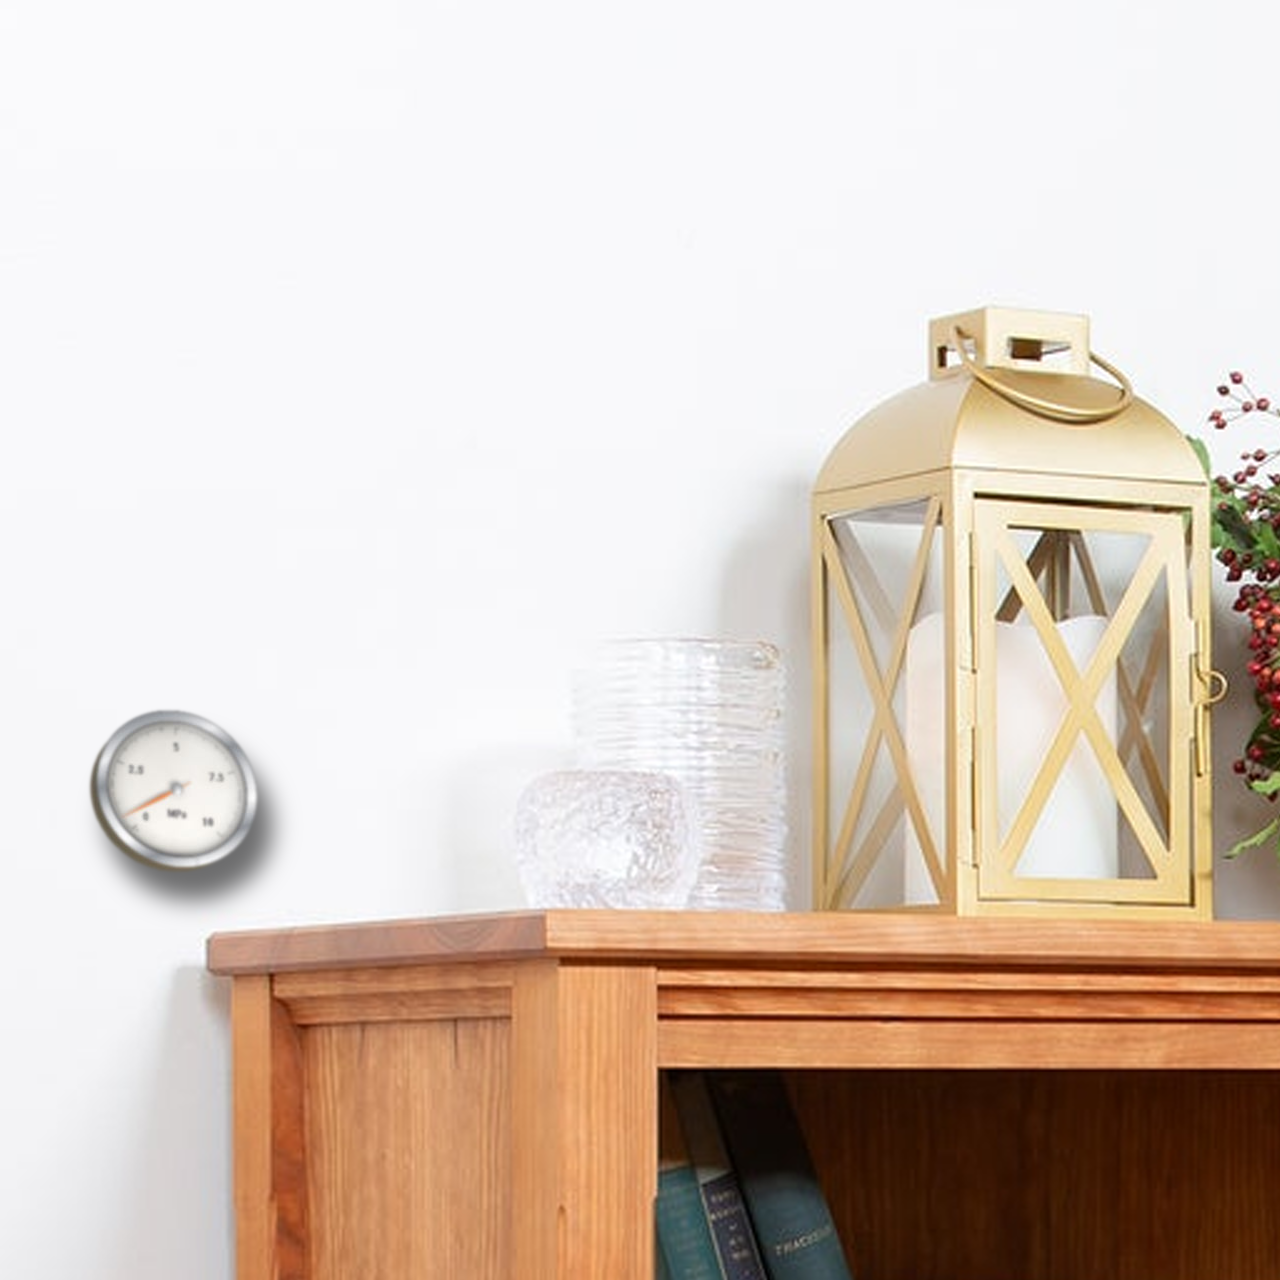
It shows 0.5; MPa
